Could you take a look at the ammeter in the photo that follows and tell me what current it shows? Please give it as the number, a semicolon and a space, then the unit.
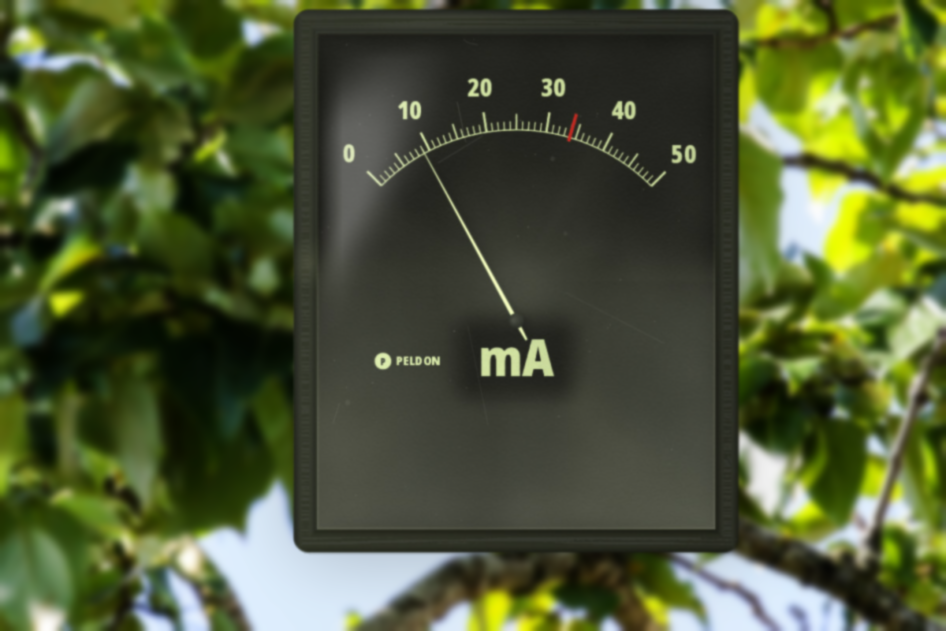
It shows 9; mA
